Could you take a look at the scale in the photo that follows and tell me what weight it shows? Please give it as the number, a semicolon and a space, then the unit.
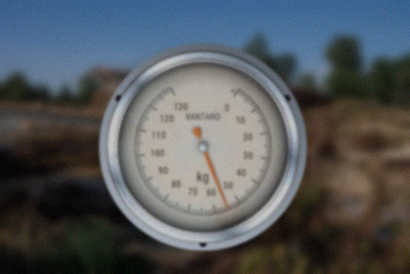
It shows 55; kg
